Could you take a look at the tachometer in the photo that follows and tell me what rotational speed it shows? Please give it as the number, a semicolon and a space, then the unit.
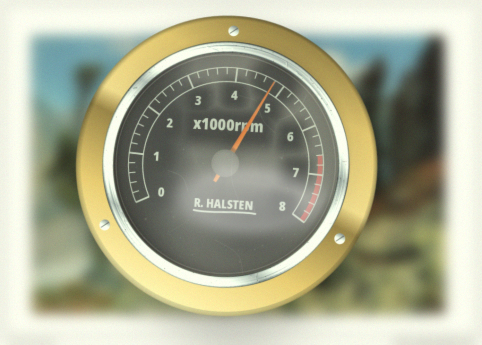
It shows 4800; rpm
